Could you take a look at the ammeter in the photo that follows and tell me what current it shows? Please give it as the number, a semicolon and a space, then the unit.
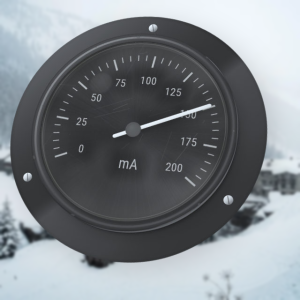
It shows 150; mA
